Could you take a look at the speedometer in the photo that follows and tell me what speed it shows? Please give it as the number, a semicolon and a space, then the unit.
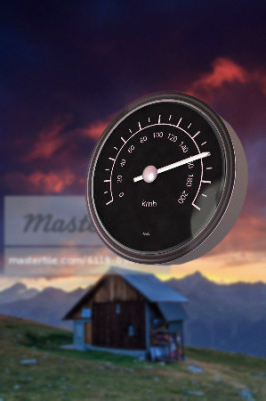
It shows 160; km/h
